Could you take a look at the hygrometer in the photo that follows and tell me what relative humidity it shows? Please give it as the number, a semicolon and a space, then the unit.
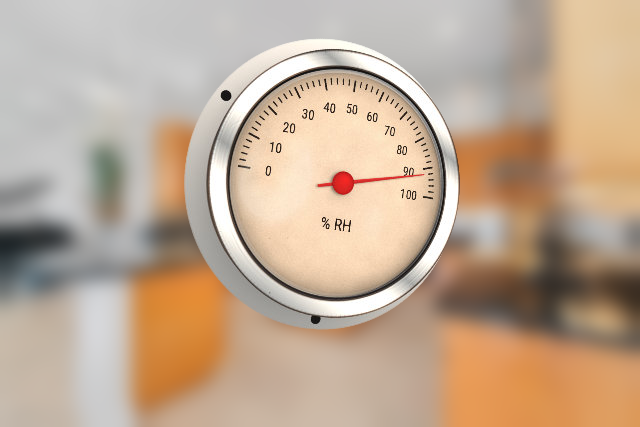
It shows 92; %
